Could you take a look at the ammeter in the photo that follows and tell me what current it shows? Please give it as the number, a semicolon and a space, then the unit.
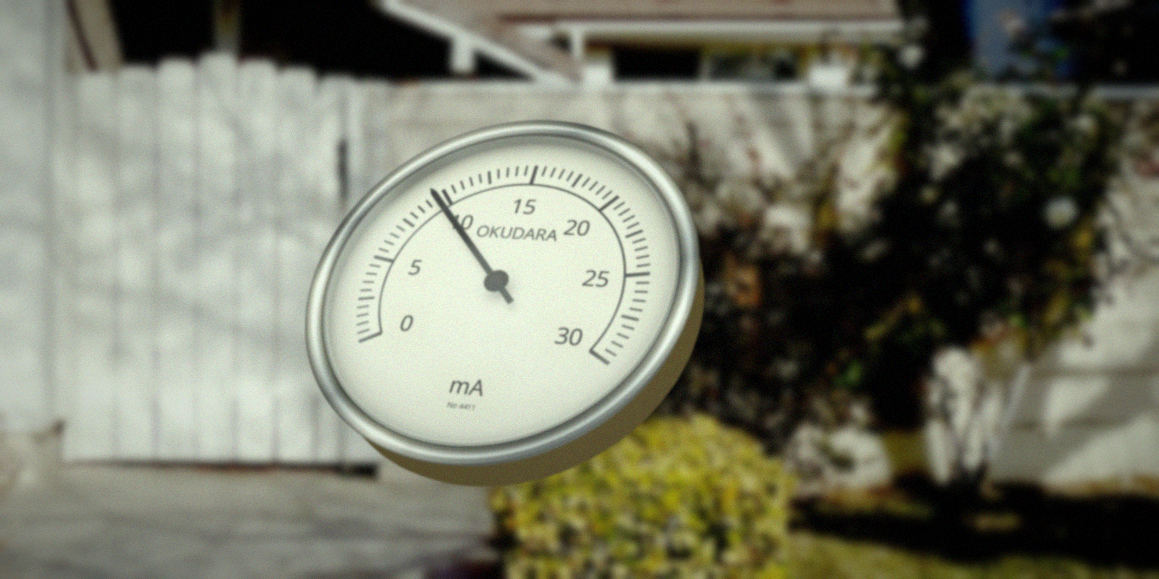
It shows 9.5; mA
